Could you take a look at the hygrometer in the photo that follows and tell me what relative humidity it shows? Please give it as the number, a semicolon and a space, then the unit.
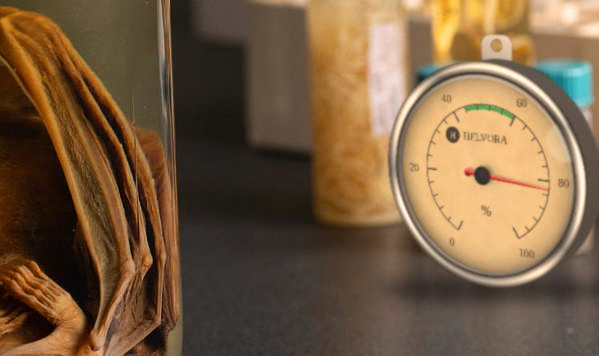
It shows 82; %
